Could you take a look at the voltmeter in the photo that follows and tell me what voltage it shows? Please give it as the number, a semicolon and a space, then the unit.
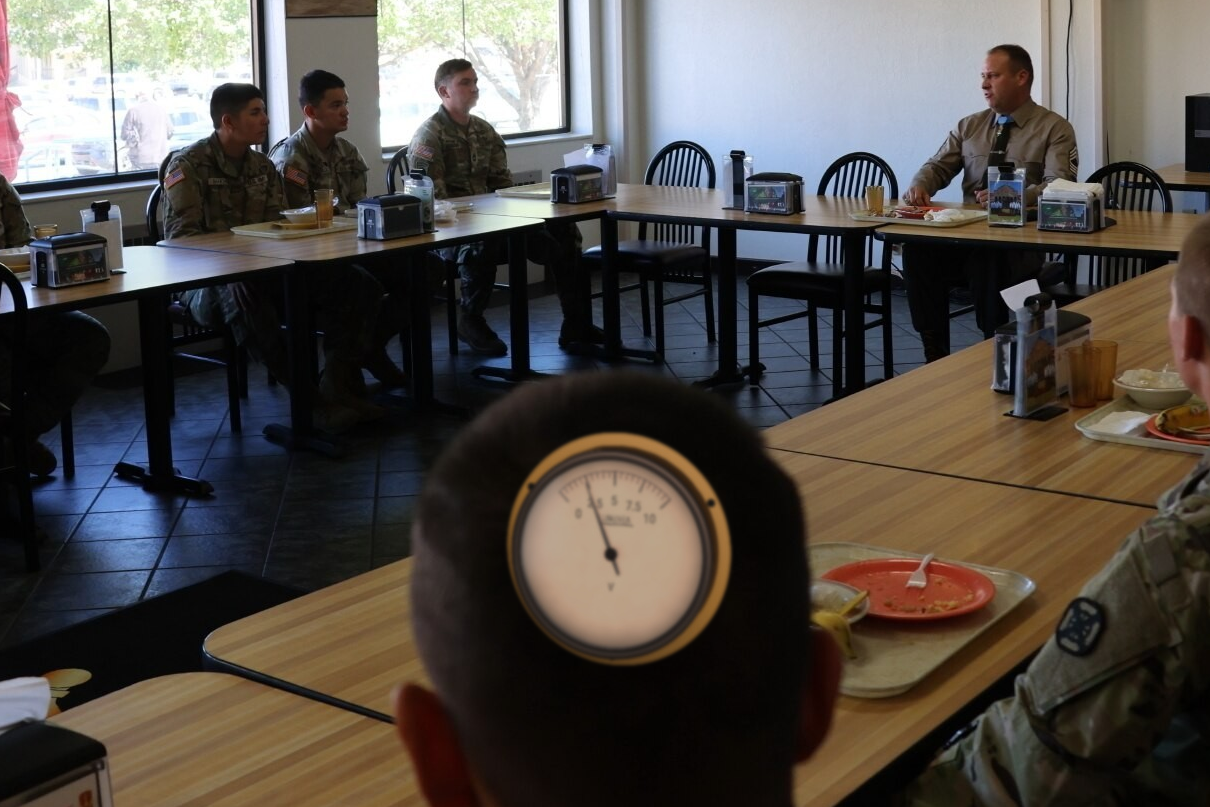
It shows 2.5; V
